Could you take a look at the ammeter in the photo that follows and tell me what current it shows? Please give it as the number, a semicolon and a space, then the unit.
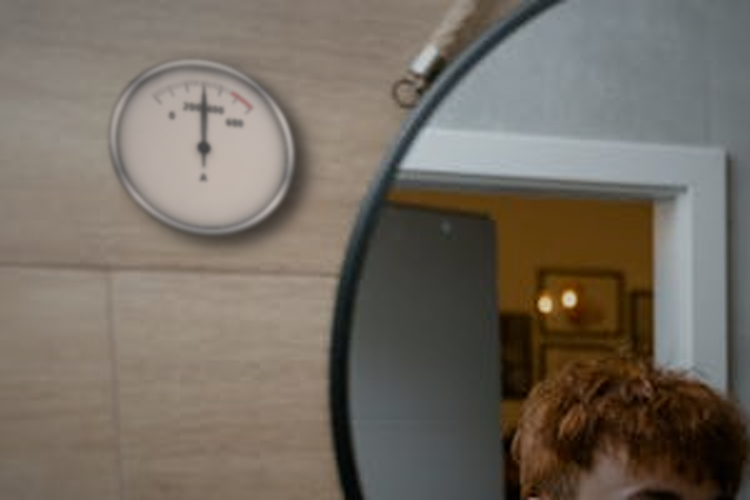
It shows 300; A
